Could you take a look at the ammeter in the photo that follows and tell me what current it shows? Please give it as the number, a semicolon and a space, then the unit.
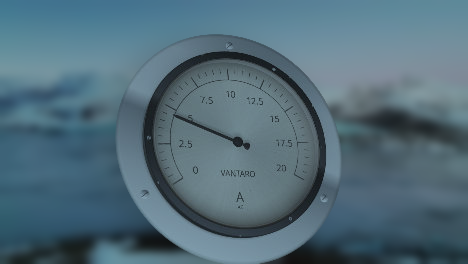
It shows 4.5; A
